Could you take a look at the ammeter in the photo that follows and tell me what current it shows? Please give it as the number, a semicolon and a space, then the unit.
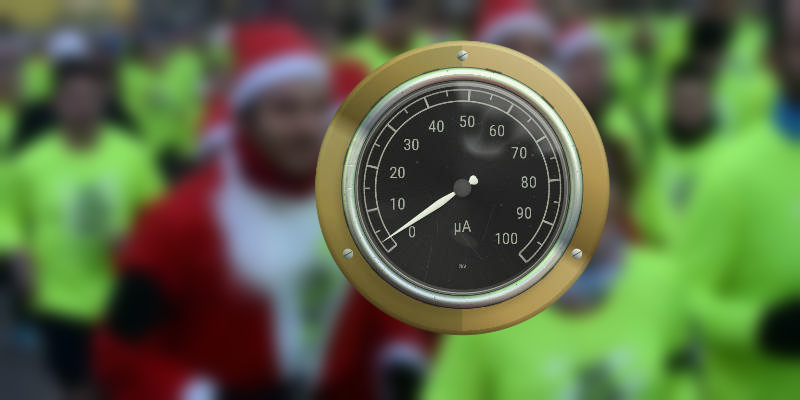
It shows 2.5; µA
